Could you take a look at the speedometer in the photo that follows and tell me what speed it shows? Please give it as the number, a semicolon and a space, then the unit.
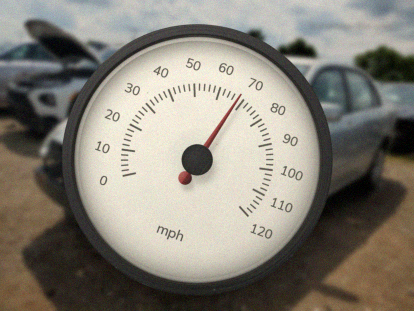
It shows 68; mph
